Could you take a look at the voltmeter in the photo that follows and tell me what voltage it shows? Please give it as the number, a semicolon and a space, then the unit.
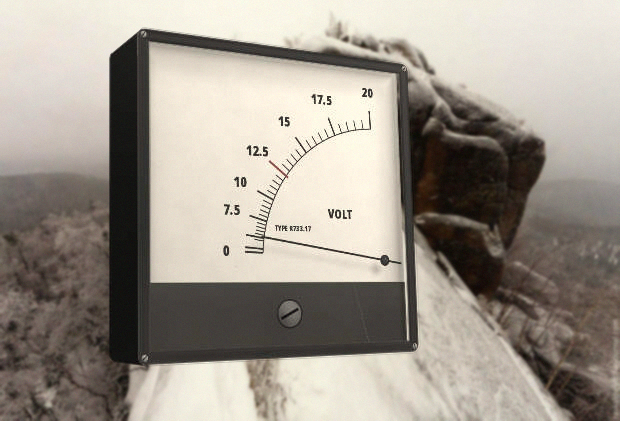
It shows 5; V
